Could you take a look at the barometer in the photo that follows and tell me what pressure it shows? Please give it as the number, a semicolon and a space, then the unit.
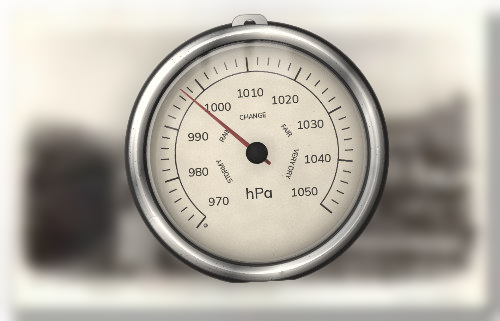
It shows 997; hPa
